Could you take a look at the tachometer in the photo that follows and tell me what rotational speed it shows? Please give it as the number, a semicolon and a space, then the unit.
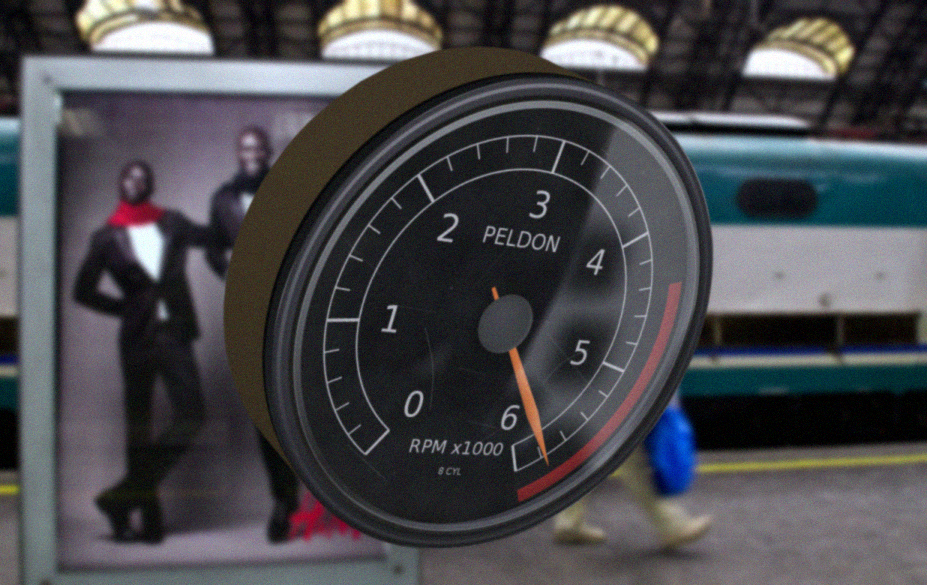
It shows 5800; rpm
